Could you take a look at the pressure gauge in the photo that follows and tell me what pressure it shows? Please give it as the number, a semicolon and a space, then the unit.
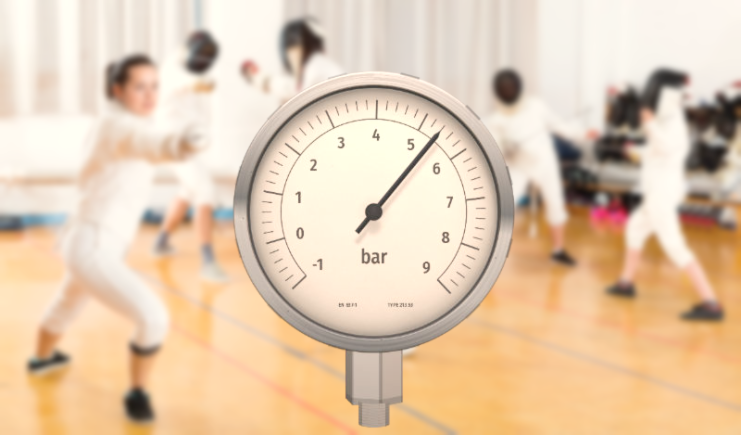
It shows 5.4; bar
